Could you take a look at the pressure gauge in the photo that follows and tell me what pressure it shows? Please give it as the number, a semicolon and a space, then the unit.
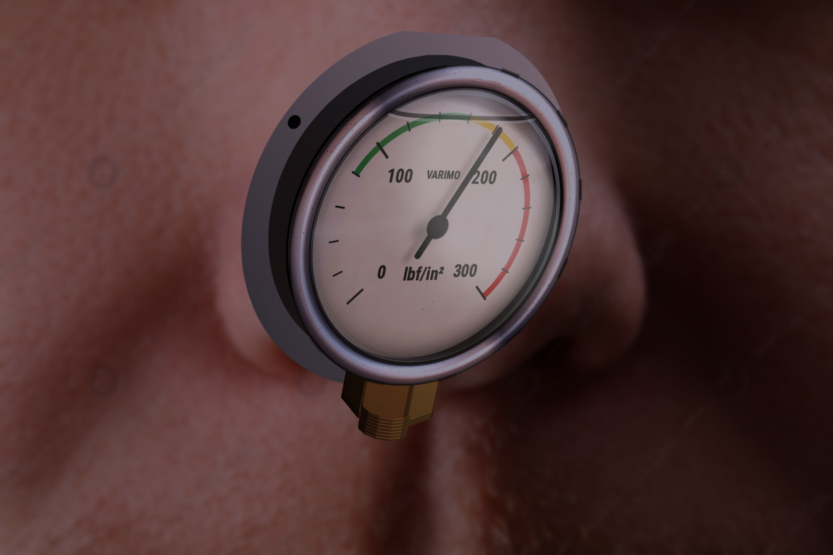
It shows 180; psi
